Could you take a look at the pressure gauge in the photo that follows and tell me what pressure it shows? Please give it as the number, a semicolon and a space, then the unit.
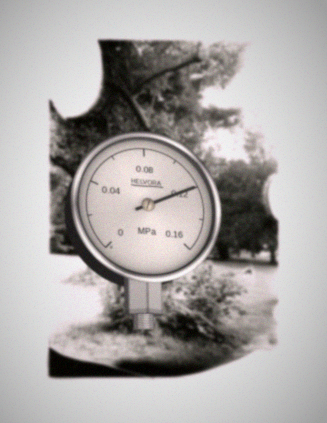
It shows 0.12; MPa
